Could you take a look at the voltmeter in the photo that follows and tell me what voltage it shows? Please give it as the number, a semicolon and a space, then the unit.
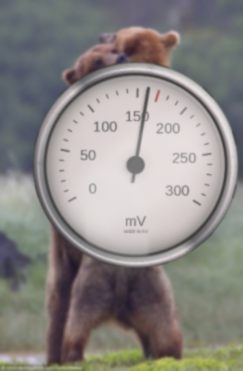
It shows 160; mV
